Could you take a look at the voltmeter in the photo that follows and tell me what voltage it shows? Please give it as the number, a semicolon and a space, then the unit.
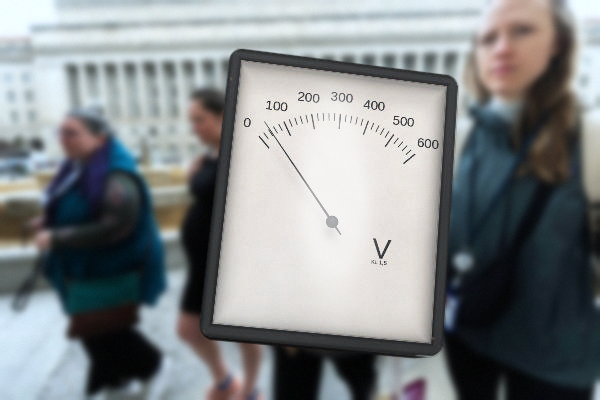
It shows 40; V
